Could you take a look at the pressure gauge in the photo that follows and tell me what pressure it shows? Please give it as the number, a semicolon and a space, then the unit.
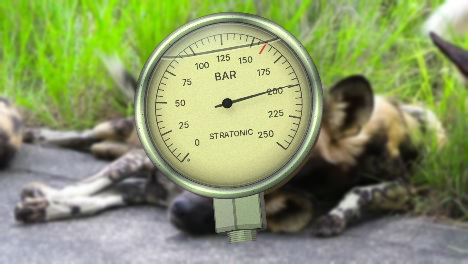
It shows 200; bar
